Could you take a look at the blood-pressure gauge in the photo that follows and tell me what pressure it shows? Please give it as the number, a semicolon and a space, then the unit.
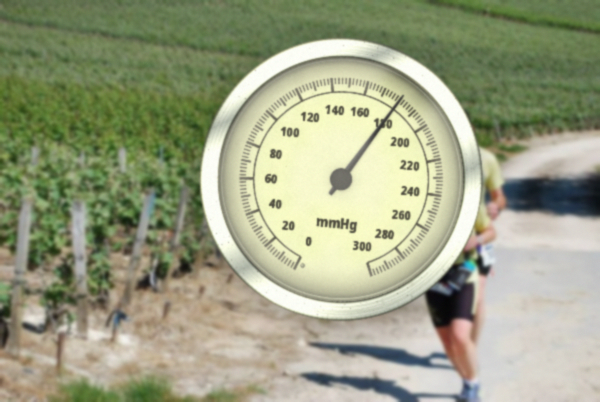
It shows 180; mmHg
